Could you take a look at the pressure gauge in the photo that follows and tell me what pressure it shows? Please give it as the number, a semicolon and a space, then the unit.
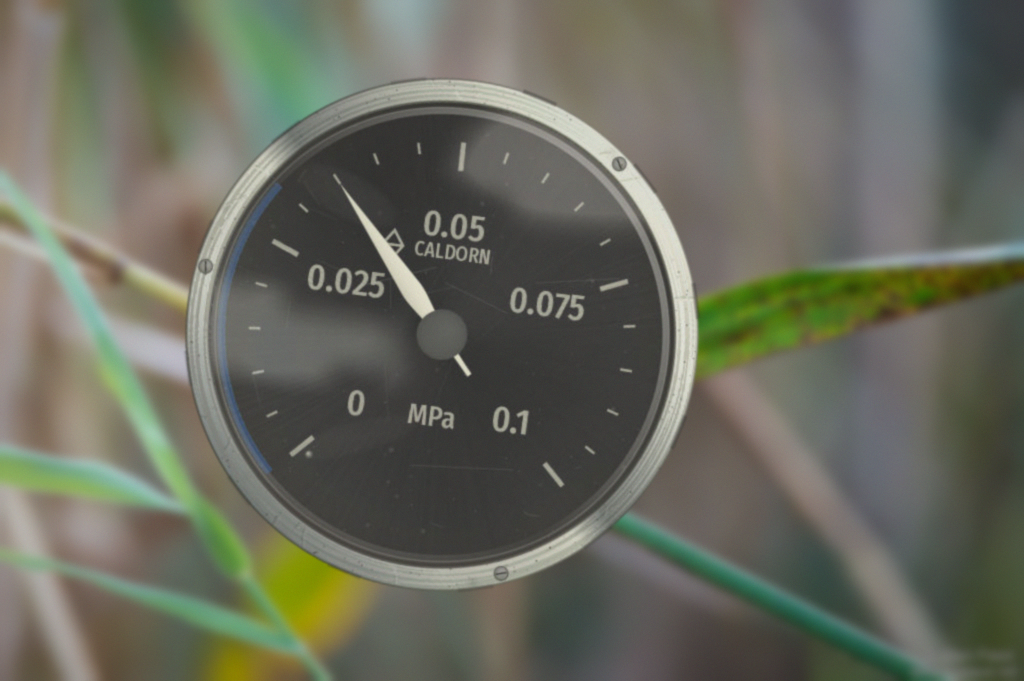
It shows 0.035; MPa
